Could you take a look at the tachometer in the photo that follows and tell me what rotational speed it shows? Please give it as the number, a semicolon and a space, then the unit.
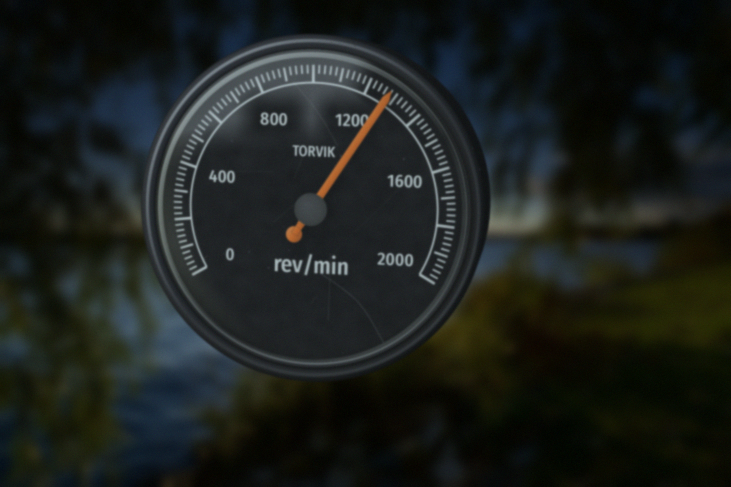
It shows 1280; rpm
